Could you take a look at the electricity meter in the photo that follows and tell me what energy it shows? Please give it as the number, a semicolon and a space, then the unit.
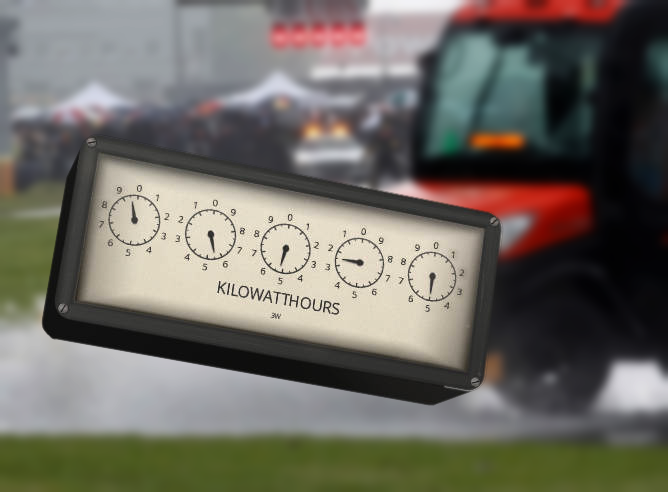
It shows 95525; kWh
